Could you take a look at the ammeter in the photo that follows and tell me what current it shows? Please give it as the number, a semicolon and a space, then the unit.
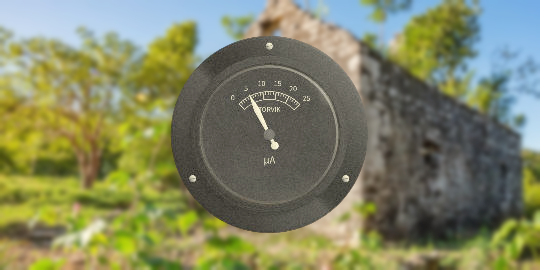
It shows 5; µA
